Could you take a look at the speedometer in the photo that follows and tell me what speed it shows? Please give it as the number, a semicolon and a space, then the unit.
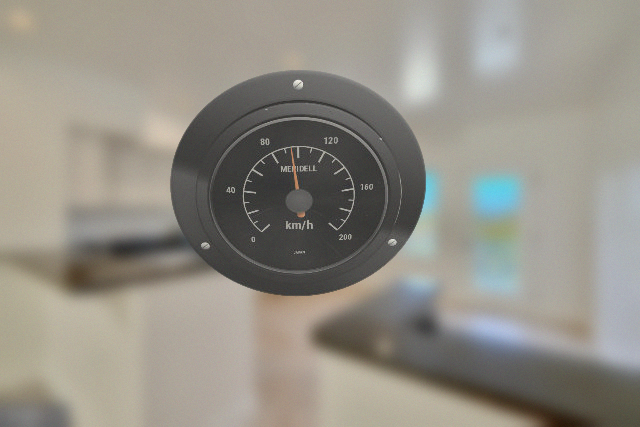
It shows 95; km/h
